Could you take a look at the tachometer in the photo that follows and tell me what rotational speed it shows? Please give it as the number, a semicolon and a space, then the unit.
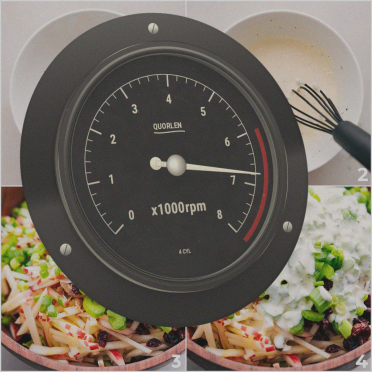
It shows 6800; rpm
